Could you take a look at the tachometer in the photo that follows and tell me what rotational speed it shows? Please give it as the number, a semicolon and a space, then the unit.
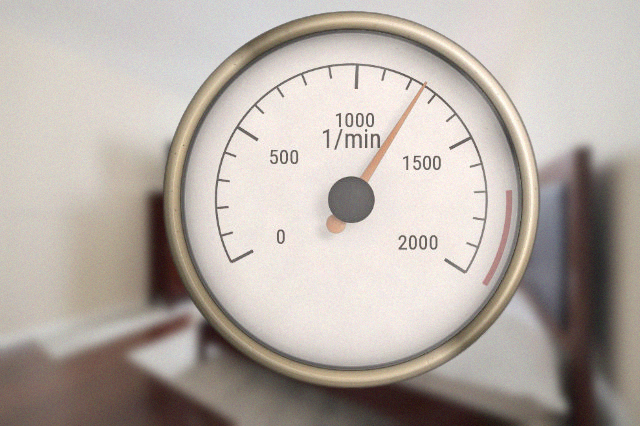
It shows 1250; rpm
